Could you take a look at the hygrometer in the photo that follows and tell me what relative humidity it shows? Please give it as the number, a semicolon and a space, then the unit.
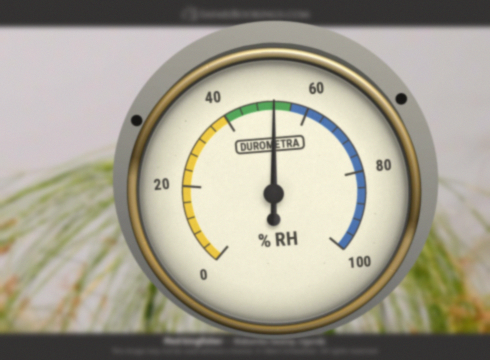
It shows 52; %
